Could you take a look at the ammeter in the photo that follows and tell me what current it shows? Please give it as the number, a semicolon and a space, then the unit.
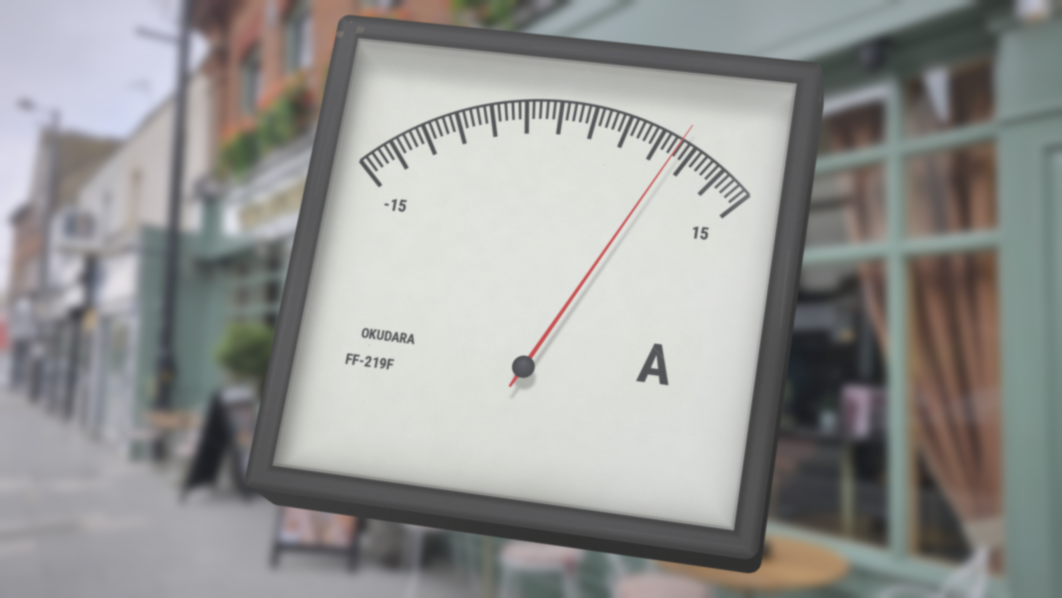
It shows 9; A
